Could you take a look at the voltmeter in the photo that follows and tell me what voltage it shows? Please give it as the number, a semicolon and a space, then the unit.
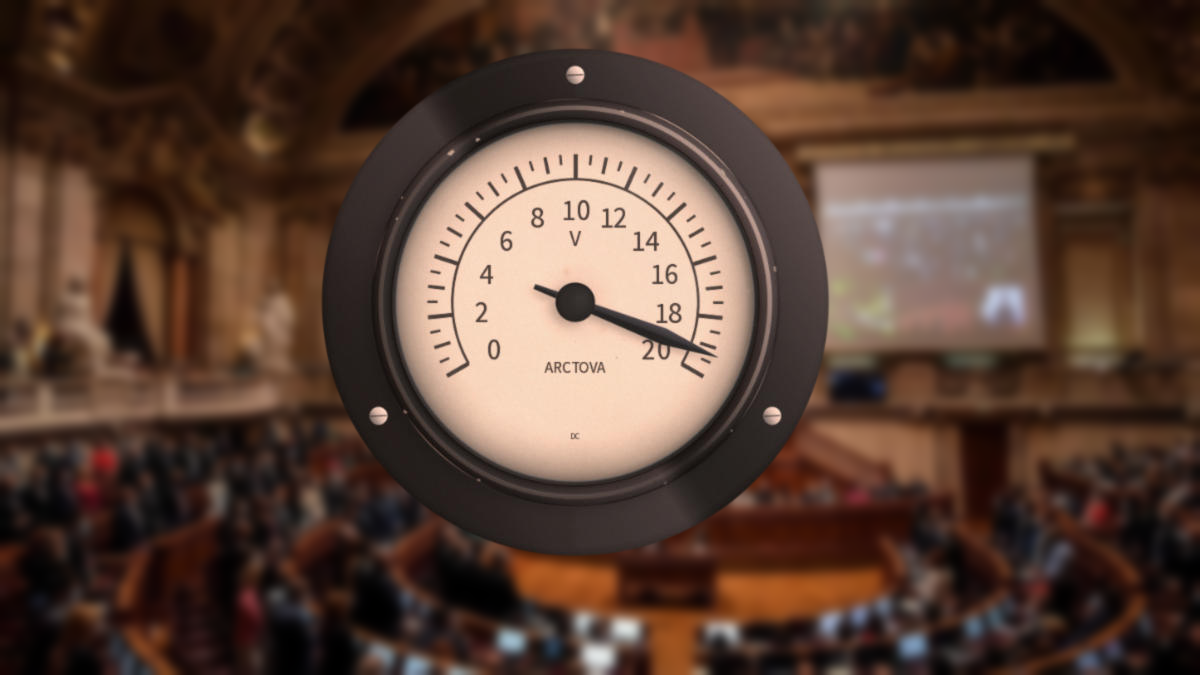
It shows 19.25; V
